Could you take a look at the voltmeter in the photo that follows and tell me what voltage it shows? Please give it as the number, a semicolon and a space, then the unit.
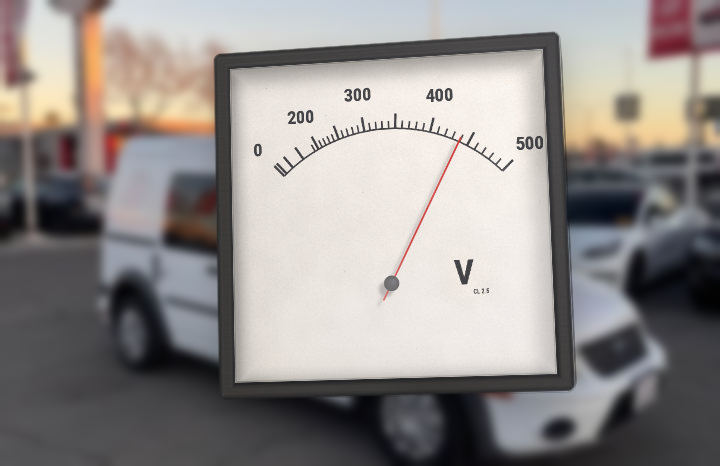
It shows 440; V
